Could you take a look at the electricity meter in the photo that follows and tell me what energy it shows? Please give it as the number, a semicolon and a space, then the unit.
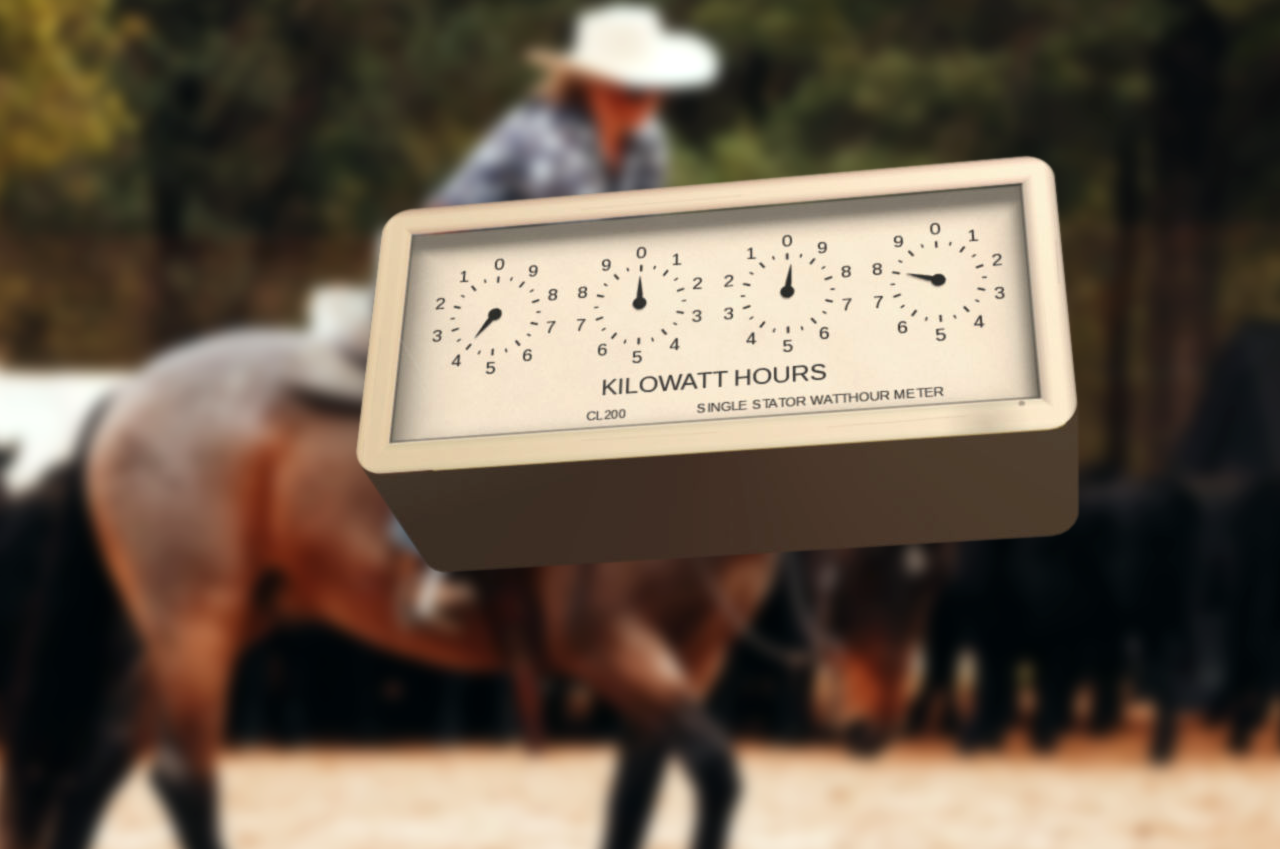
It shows 3998; kWh
